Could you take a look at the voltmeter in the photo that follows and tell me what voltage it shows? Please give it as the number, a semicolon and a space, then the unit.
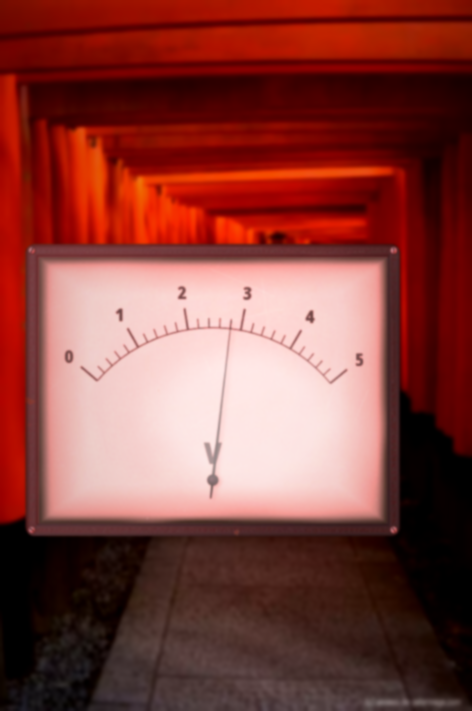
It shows 2.8; V
